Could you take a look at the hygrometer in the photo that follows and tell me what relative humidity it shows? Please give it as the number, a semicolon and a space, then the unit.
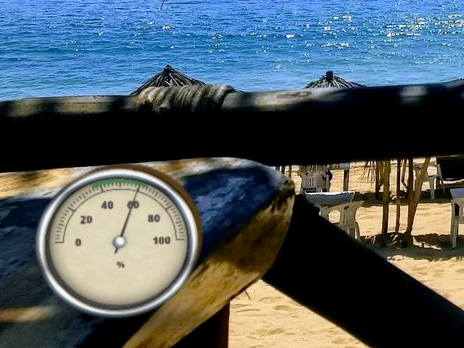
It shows 60; %
